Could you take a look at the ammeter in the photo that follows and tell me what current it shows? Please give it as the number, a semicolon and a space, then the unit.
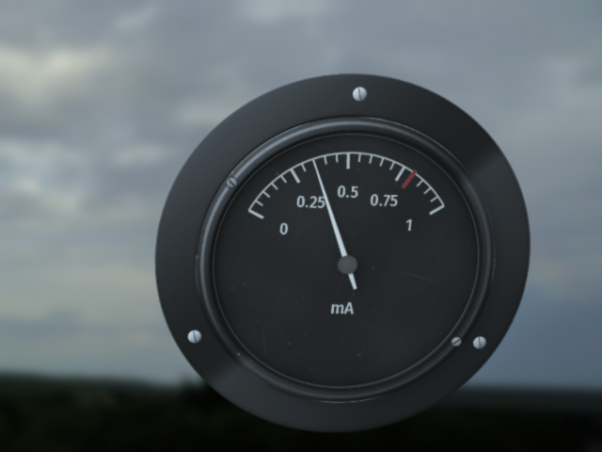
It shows 0.35; mA
